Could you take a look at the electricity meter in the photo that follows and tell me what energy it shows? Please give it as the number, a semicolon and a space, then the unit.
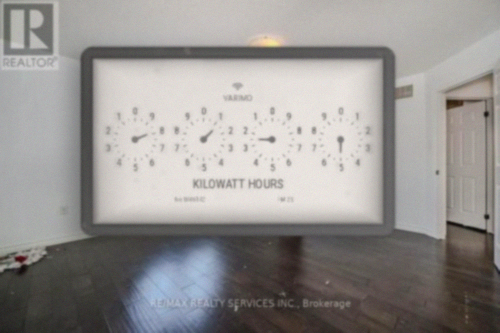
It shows 8125; kWh
